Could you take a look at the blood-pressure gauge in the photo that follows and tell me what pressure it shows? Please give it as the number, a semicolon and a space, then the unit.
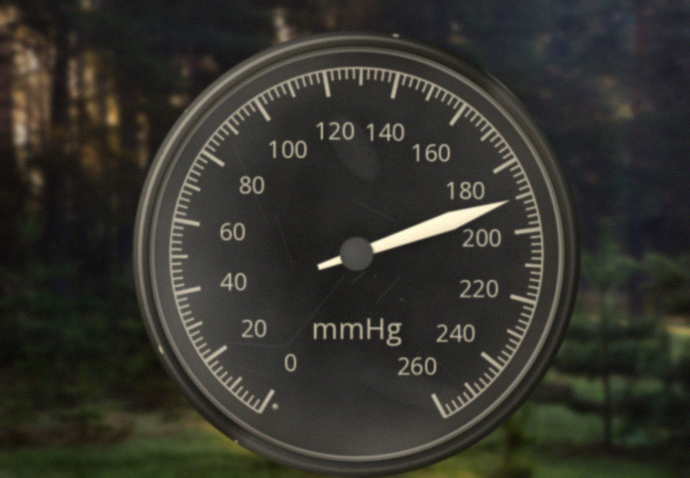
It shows 190; mmHg
